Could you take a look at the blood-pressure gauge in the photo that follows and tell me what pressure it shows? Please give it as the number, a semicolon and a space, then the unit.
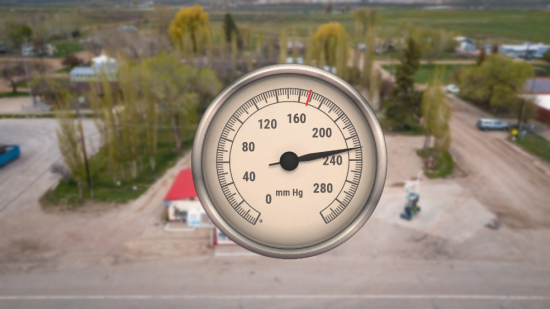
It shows 230; mmHg
